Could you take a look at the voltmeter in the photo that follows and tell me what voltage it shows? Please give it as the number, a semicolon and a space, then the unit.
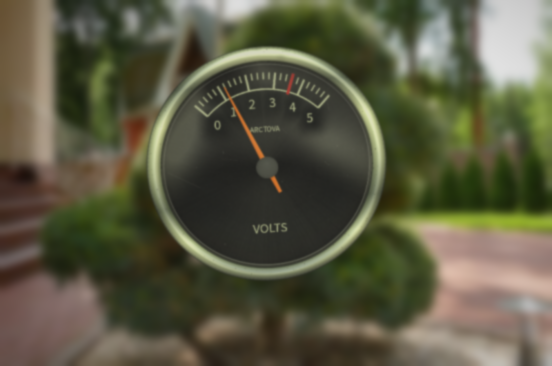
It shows 1.2; V
